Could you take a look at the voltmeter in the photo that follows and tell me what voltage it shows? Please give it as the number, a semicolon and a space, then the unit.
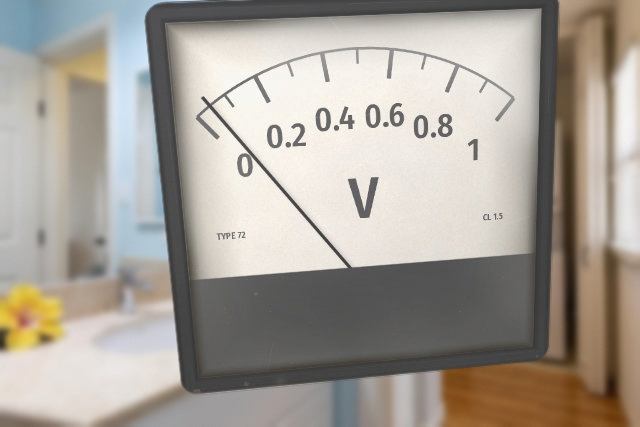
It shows 0.05; V
